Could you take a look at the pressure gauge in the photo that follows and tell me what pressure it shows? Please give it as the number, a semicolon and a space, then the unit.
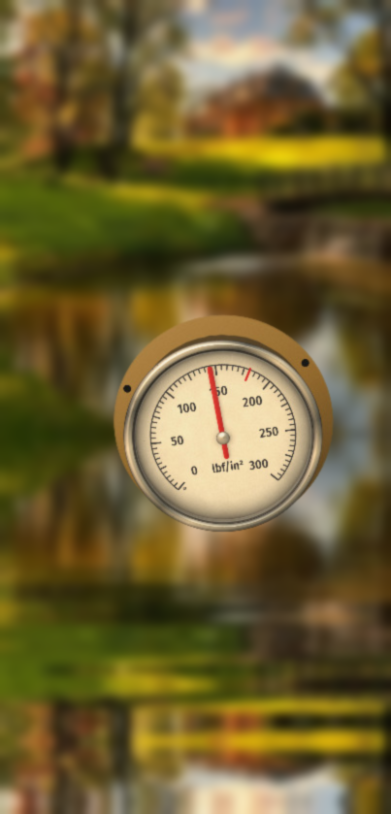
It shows 145; psi
